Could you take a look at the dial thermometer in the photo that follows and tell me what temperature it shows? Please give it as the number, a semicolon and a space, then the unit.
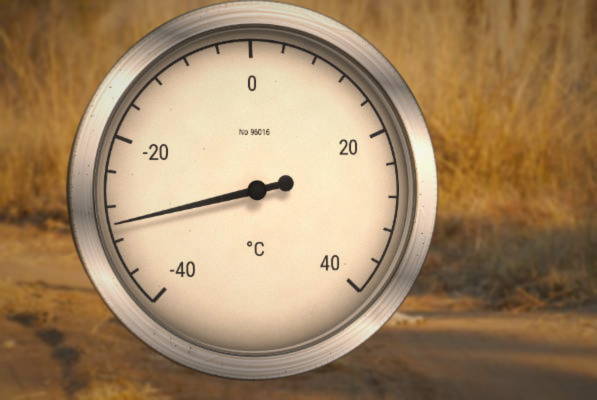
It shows -30; °C
